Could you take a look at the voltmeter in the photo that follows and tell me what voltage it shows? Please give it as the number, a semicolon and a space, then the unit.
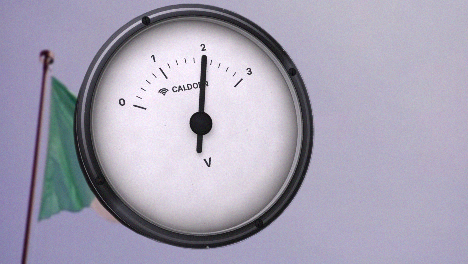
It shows 2; V
